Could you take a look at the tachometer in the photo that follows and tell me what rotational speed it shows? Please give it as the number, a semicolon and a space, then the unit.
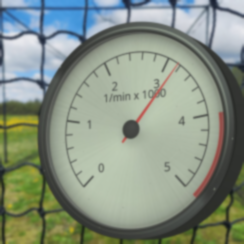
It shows 3200; rpm
